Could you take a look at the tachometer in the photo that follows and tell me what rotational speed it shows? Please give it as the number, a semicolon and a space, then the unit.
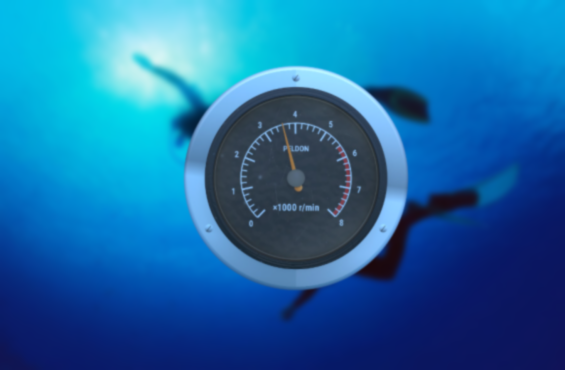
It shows 3600; rpm
